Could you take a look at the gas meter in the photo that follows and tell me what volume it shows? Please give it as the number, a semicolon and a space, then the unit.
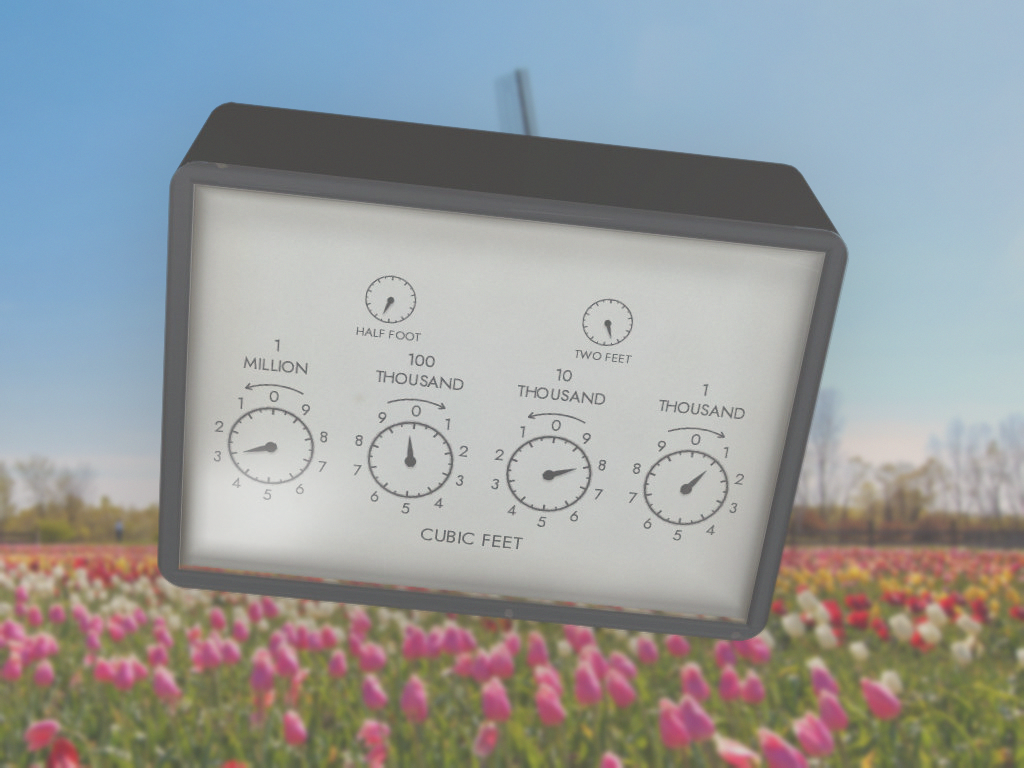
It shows 298100; ft³
